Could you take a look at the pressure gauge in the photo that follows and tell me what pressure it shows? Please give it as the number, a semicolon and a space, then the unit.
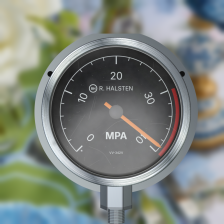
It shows 39; MPa
